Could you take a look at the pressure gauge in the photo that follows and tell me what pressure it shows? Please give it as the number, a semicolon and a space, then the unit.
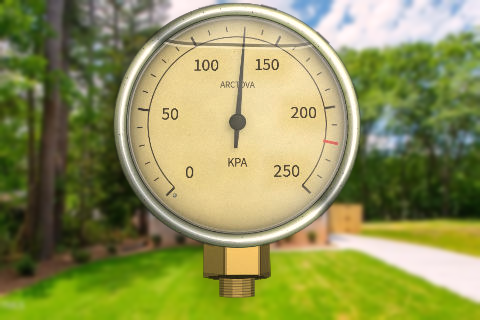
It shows 130; kPa
